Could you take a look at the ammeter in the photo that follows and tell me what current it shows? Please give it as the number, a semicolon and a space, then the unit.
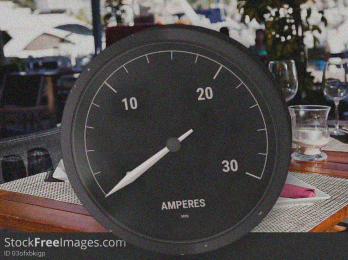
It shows 0; A
